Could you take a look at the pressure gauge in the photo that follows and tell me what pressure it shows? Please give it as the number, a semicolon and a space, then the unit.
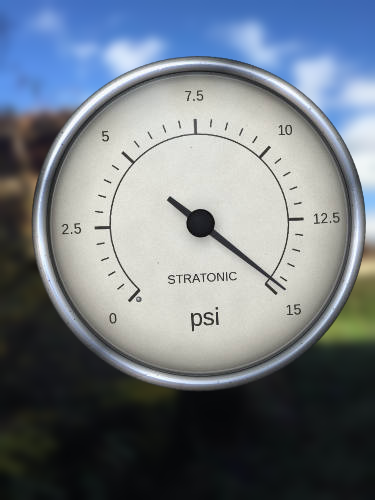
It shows 14.75; psi
